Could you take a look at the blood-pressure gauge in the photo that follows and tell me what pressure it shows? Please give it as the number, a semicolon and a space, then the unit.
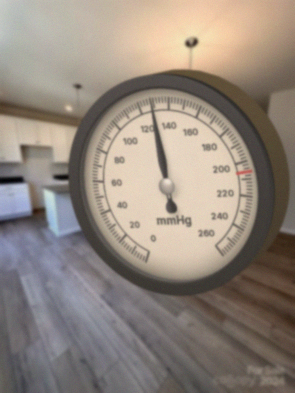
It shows 130; mmHg
